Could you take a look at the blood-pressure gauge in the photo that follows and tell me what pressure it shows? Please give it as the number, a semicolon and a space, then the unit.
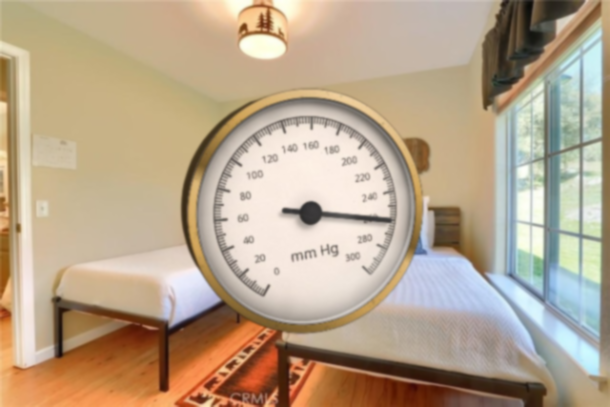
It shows 260; mmHg
